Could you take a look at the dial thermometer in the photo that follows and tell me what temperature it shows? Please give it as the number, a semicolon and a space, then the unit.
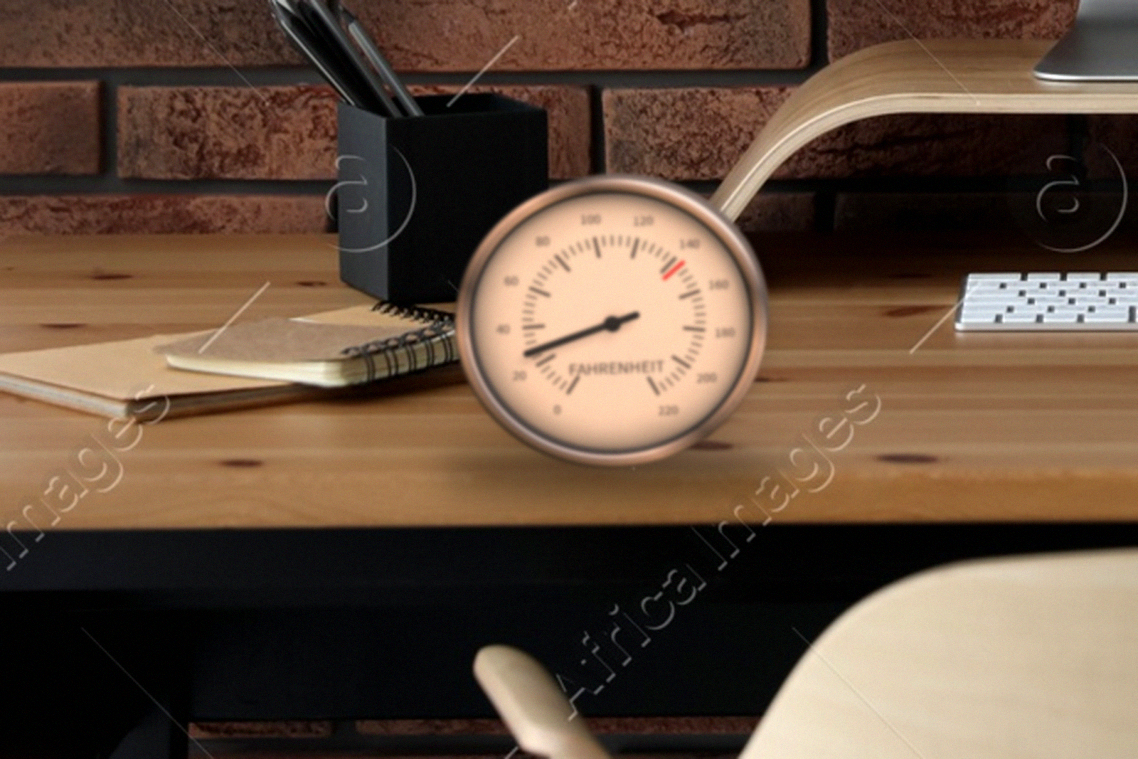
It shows 28; °F
